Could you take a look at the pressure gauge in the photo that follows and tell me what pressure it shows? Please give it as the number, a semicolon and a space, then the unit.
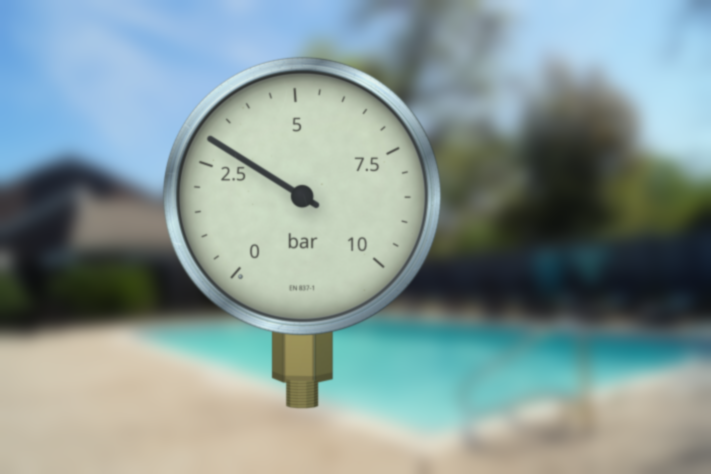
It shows 3; bar
